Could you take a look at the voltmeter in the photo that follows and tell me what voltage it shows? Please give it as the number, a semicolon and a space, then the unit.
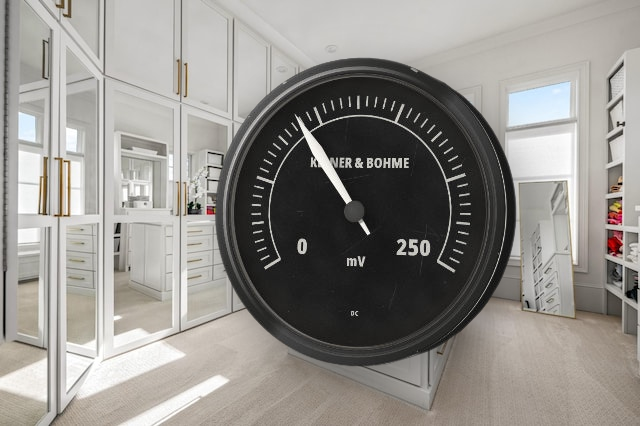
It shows 90; mV
